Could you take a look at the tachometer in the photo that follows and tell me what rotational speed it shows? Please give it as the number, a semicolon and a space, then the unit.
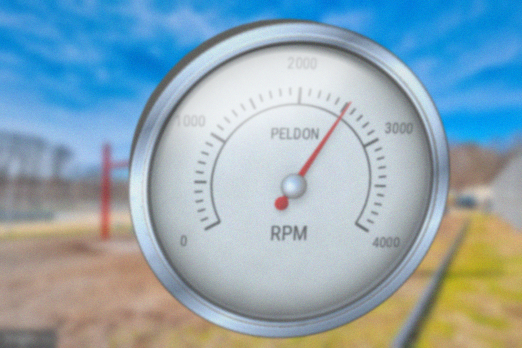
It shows 2500; rpm
